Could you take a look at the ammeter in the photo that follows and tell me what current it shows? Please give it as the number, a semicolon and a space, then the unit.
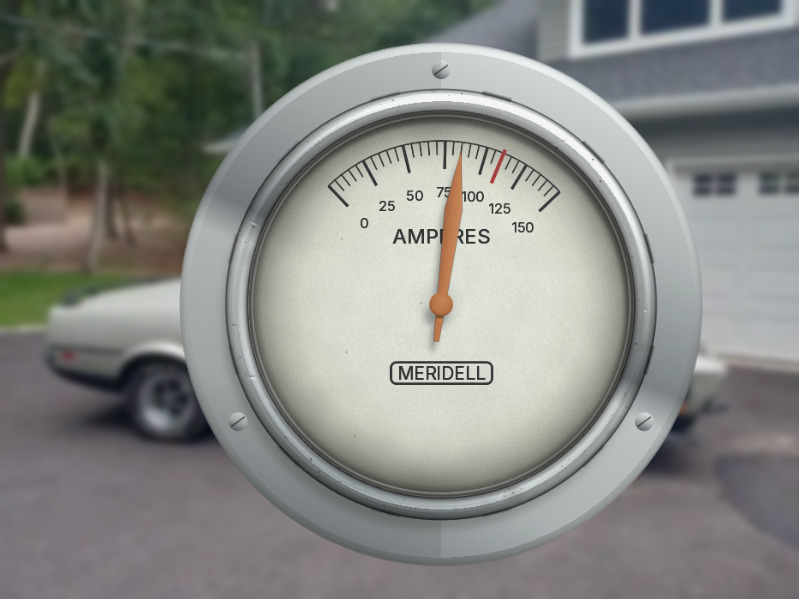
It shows 85; A
